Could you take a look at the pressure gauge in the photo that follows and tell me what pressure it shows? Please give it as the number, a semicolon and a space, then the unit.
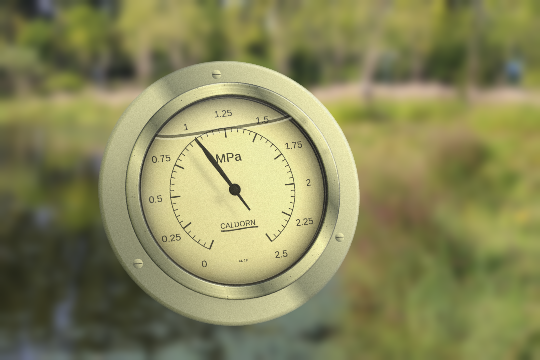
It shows 1; MPa
